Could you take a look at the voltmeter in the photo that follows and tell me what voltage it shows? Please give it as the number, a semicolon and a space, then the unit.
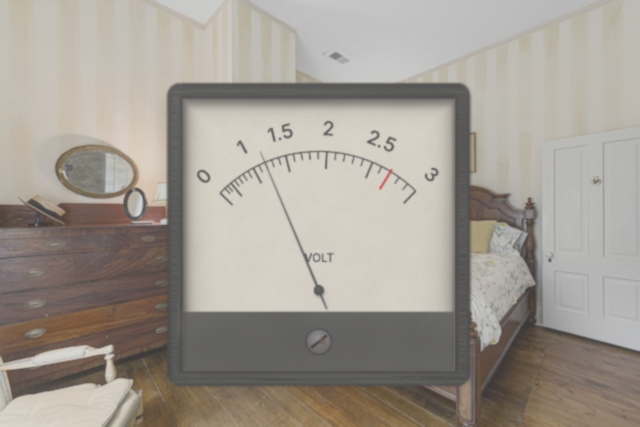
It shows 1.2; V
